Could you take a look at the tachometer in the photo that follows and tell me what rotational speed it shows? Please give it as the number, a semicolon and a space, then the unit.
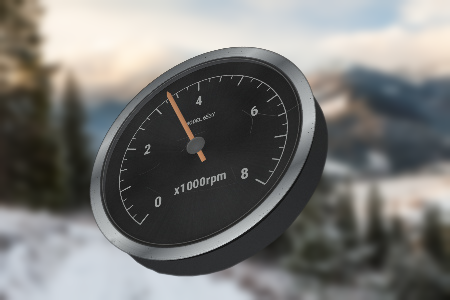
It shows 3375; rpm
